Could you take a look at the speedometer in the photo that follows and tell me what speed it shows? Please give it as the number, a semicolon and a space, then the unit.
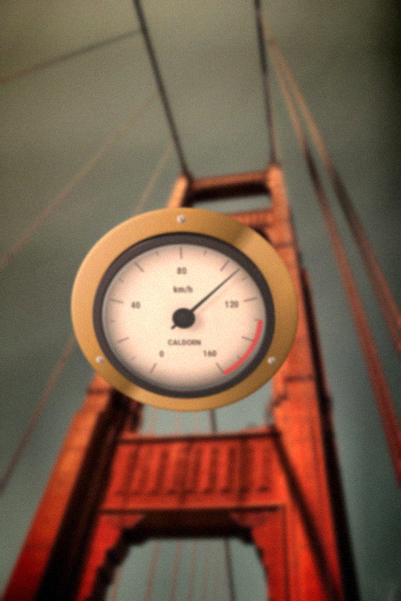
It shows 105; km/h
